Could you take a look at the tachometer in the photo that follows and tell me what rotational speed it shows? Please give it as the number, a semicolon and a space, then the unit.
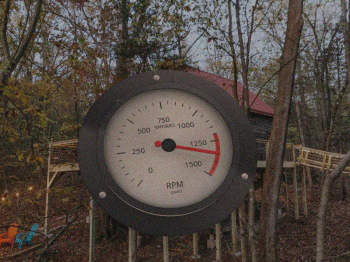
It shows 1350; rpm
